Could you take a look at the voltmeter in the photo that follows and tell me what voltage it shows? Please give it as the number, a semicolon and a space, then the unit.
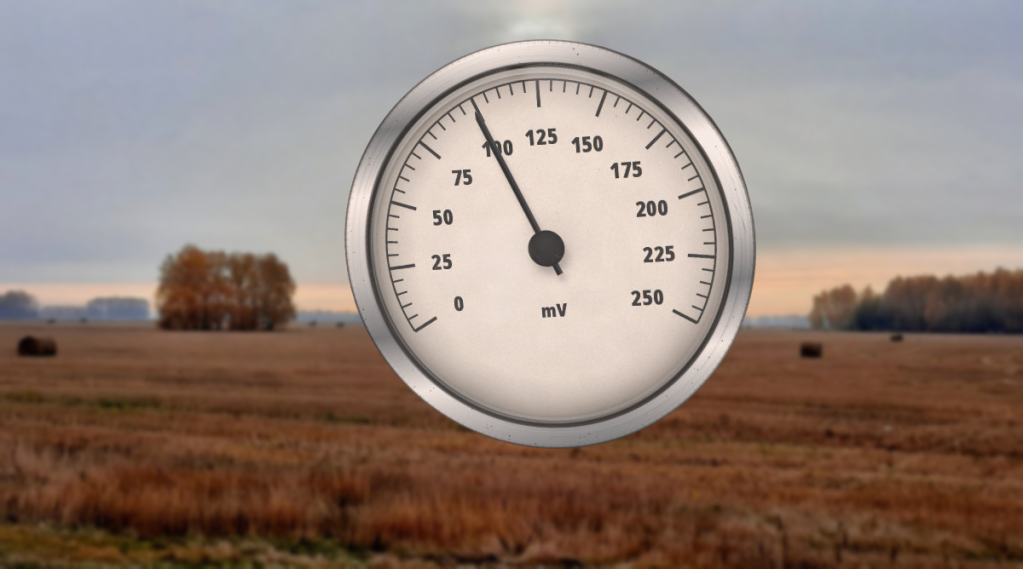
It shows 100; mV
